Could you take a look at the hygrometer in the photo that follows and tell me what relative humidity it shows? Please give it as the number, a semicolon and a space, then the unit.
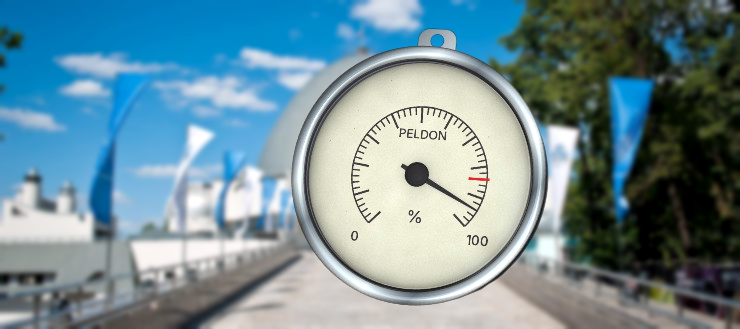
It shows 94; %
